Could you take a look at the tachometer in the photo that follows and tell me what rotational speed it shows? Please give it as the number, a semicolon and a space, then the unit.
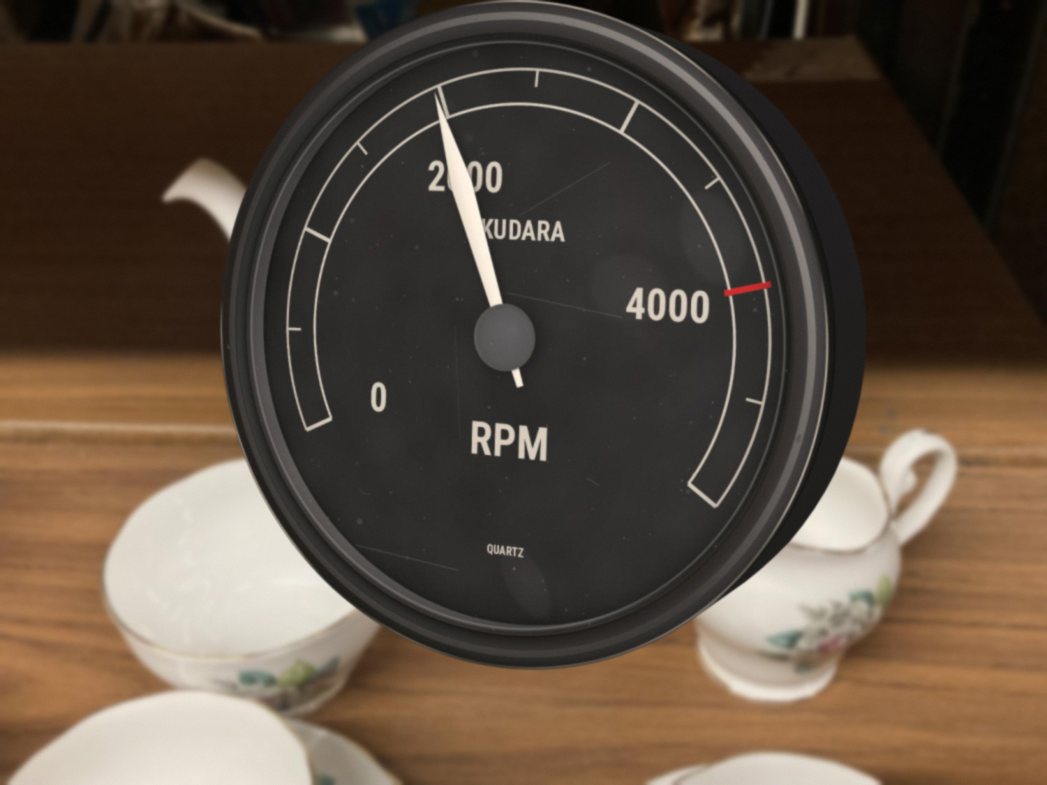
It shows 2000; rpm
